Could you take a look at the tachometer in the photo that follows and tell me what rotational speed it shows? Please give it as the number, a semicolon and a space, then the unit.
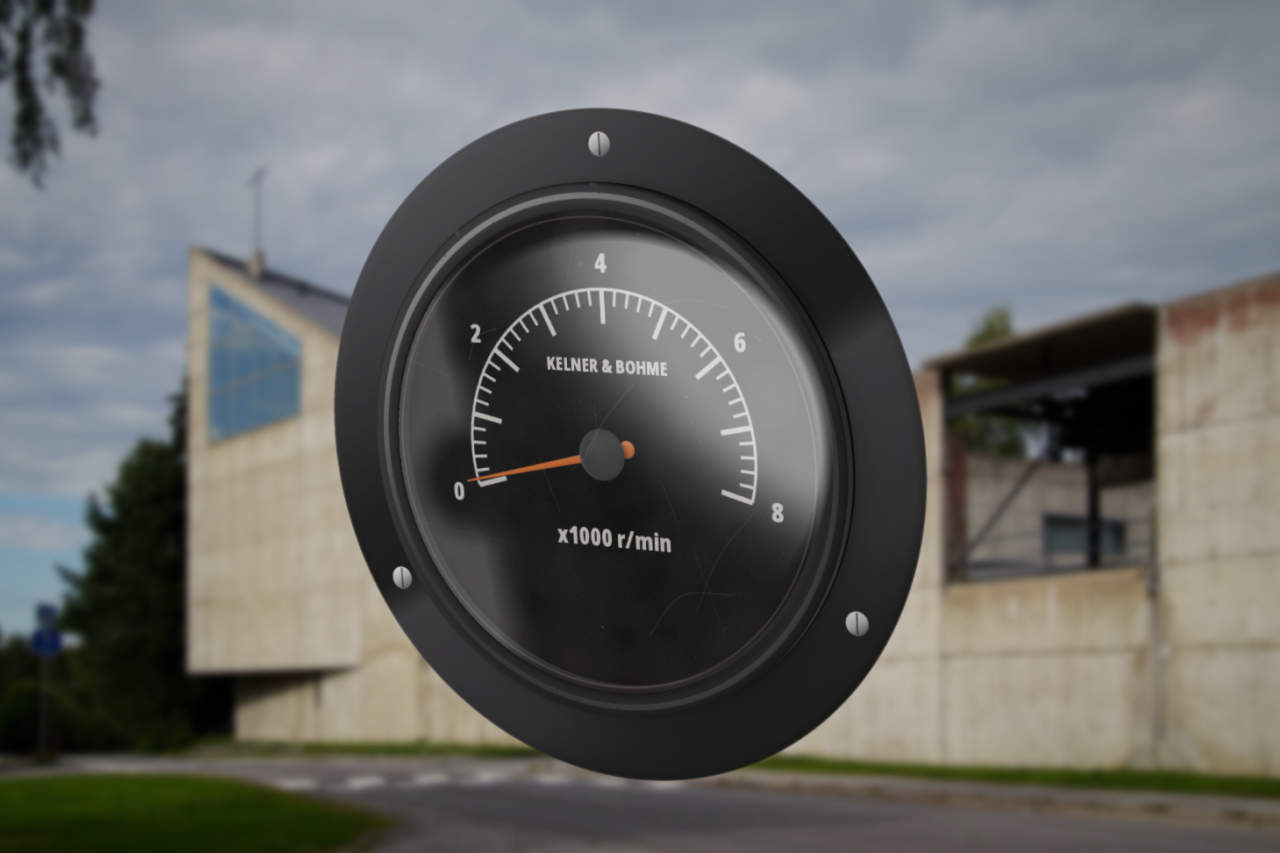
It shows 100; rpm
